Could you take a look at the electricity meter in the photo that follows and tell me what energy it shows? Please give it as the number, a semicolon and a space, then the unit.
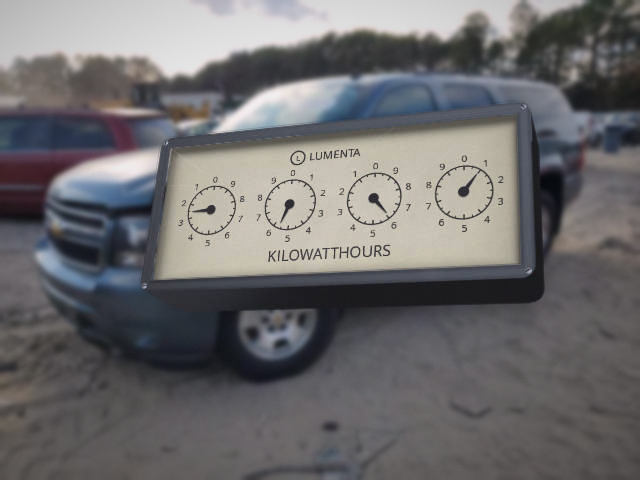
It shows 2561; kWh
